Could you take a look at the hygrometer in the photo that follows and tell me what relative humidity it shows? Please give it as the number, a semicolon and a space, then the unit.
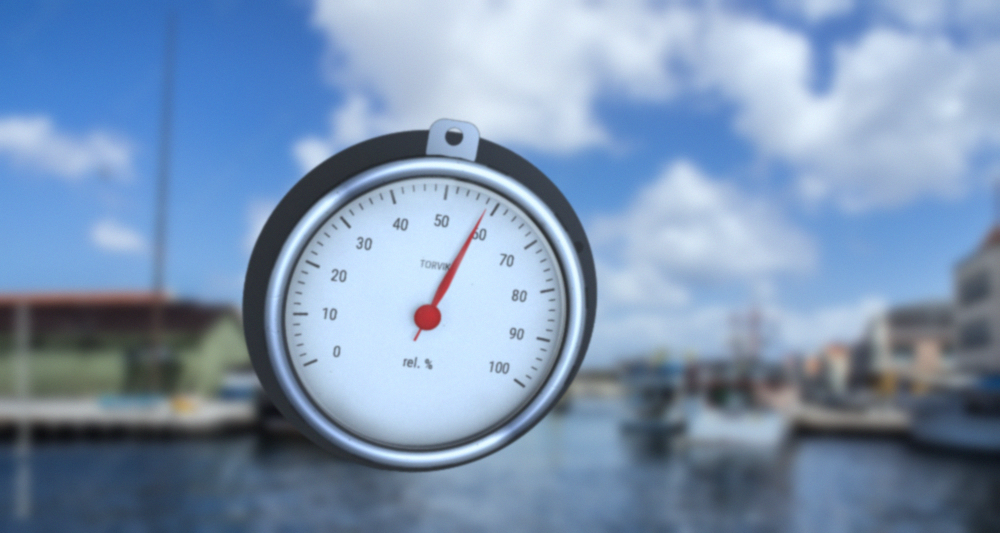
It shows 58; %
